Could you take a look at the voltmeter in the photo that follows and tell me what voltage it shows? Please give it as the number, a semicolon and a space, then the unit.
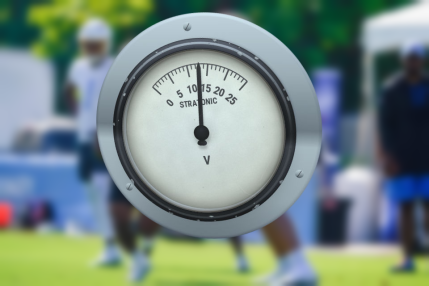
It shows 13; V
